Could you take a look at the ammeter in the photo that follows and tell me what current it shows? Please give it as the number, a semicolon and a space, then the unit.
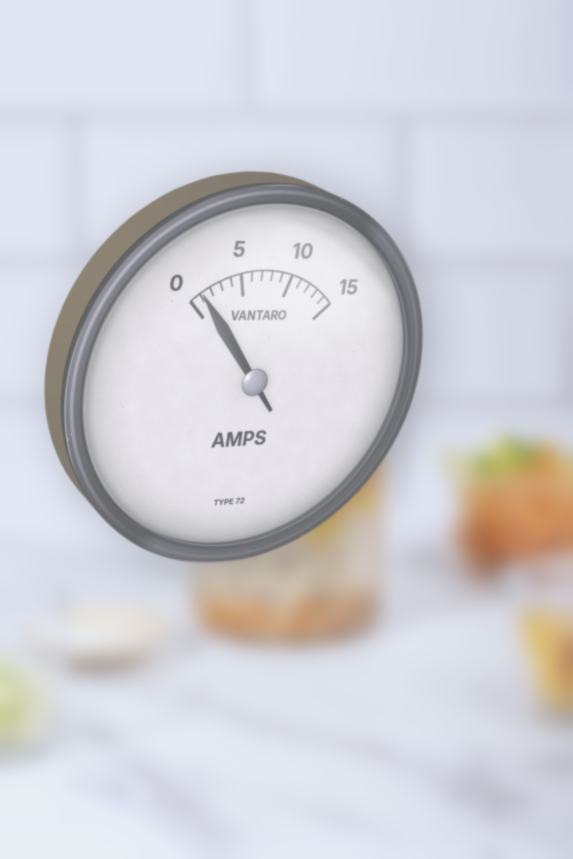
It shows 1; A
